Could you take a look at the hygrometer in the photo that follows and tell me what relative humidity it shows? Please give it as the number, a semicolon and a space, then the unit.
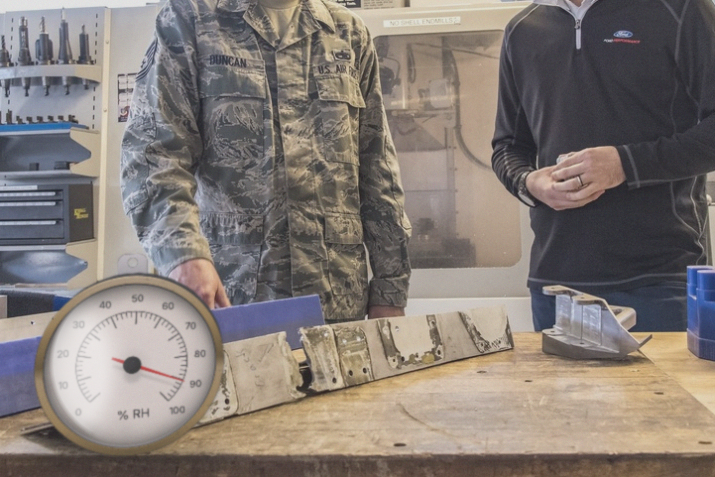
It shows 90; %
